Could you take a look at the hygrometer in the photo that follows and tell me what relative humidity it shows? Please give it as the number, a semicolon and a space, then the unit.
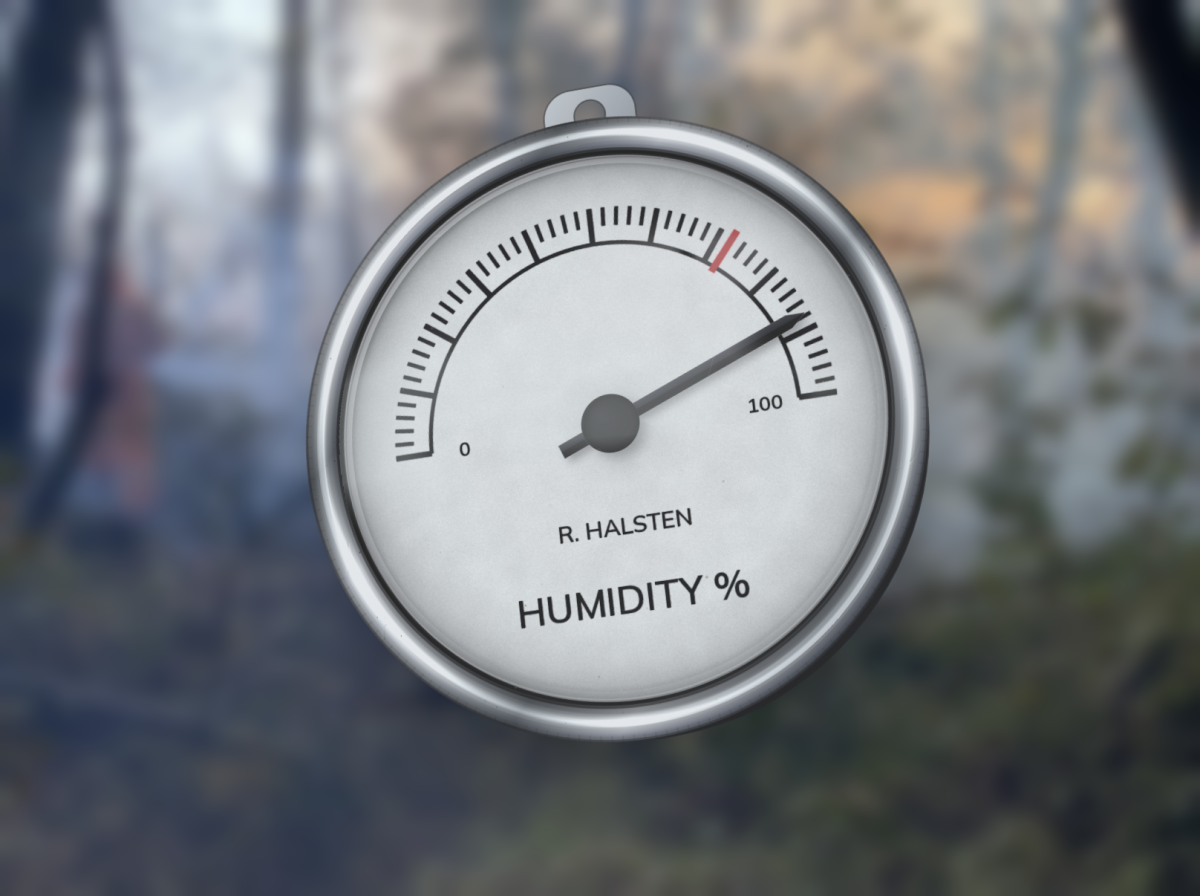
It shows 88; %
